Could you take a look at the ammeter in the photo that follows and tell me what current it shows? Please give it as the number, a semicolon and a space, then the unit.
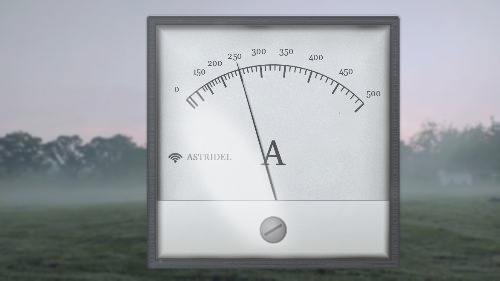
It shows 250; A
